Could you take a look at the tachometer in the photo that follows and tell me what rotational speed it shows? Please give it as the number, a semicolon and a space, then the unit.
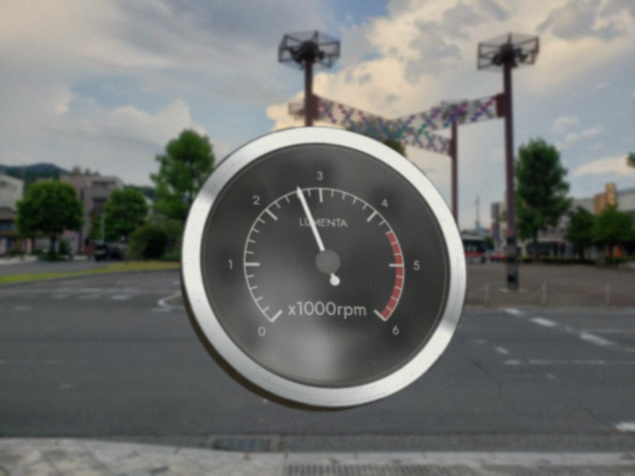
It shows 2600; rpm
